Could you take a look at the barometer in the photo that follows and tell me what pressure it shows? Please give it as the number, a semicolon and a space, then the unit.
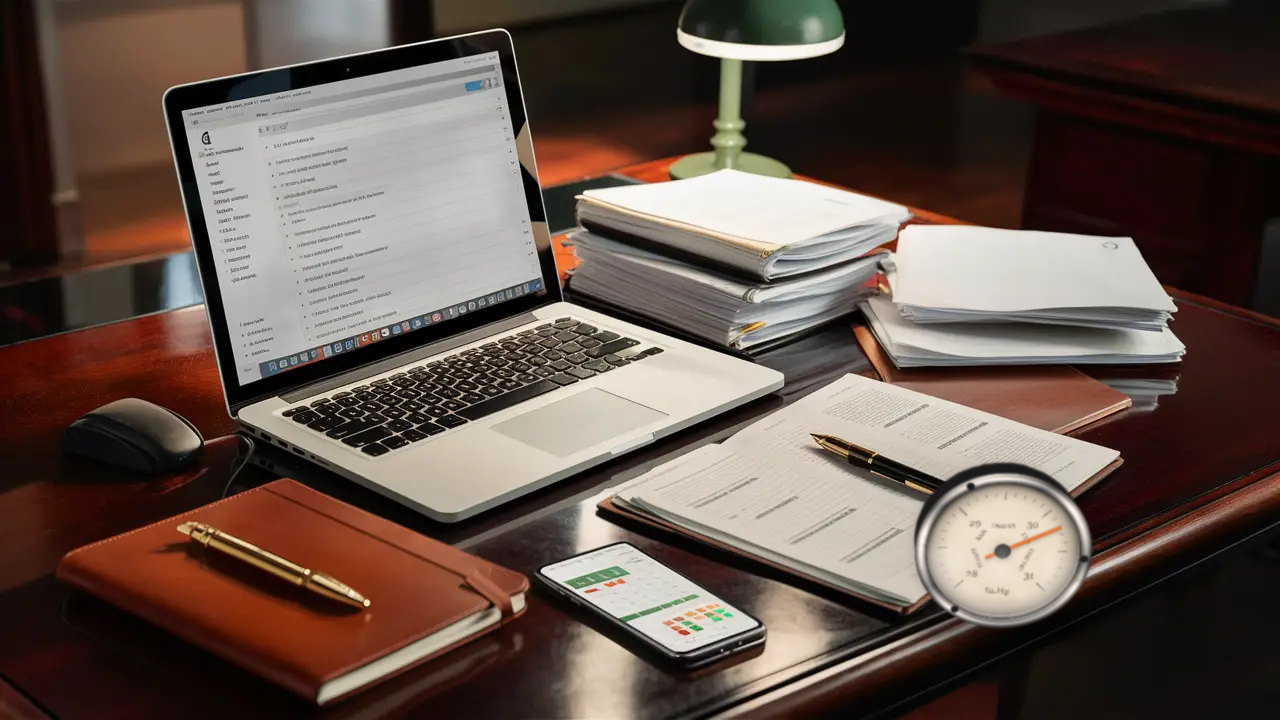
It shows 30.2; inHg
